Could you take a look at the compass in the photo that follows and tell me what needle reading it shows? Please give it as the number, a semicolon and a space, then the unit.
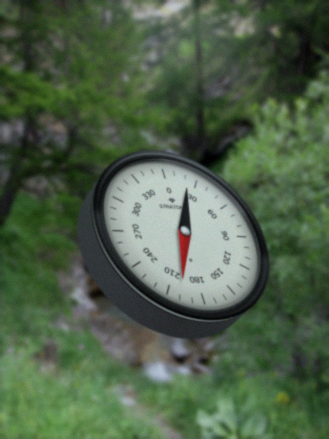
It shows 200; °
